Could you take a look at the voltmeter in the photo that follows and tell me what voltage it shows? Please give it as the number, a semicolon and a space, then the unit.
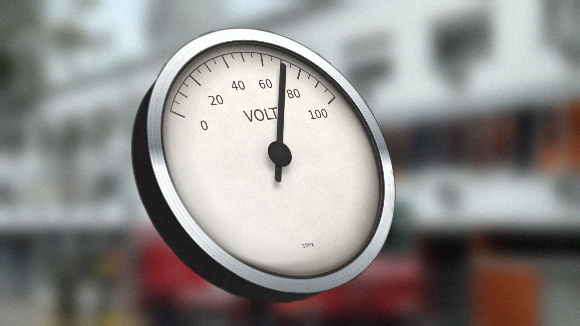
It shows 70; V
